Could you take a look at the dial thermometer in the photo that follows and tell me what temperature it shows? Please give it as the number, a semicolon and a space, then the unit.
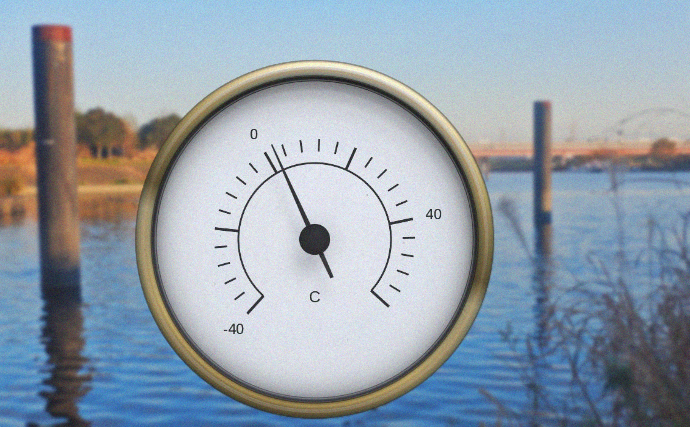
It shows 2; °C
